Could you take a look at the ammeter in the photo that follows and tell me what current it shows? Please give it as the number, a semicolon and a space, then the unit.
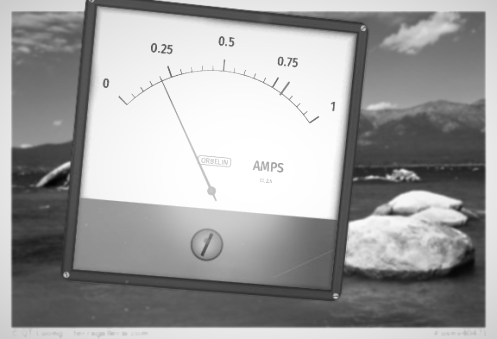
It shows 0.2; A
